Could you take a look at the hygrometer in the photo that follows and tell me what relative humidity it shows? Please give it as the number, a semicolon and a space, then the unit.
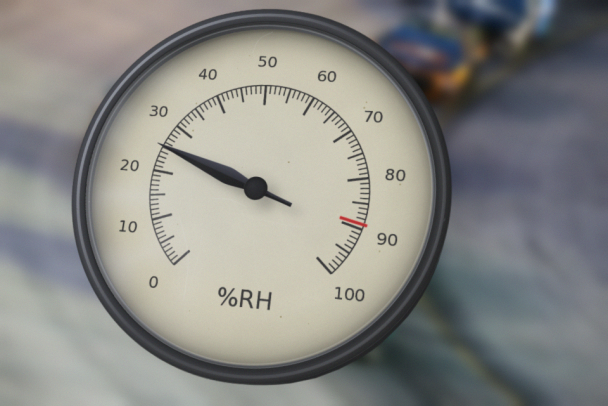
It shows 25; %
